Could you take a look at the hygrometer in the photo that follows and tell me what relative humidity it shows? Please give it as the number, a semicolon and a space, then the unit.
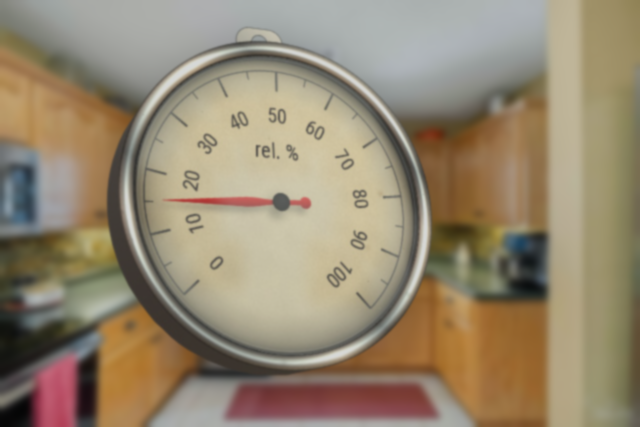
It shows 15; %
